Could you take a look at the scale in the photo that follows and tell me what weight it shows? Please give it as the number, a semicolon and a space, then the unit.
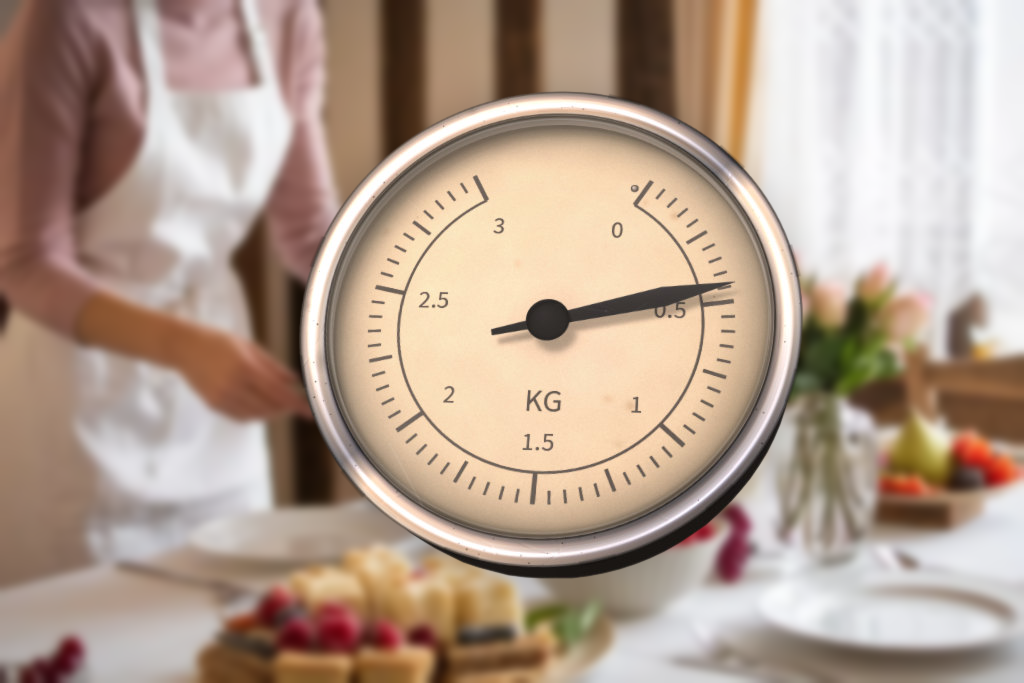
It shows 0.45; kg
